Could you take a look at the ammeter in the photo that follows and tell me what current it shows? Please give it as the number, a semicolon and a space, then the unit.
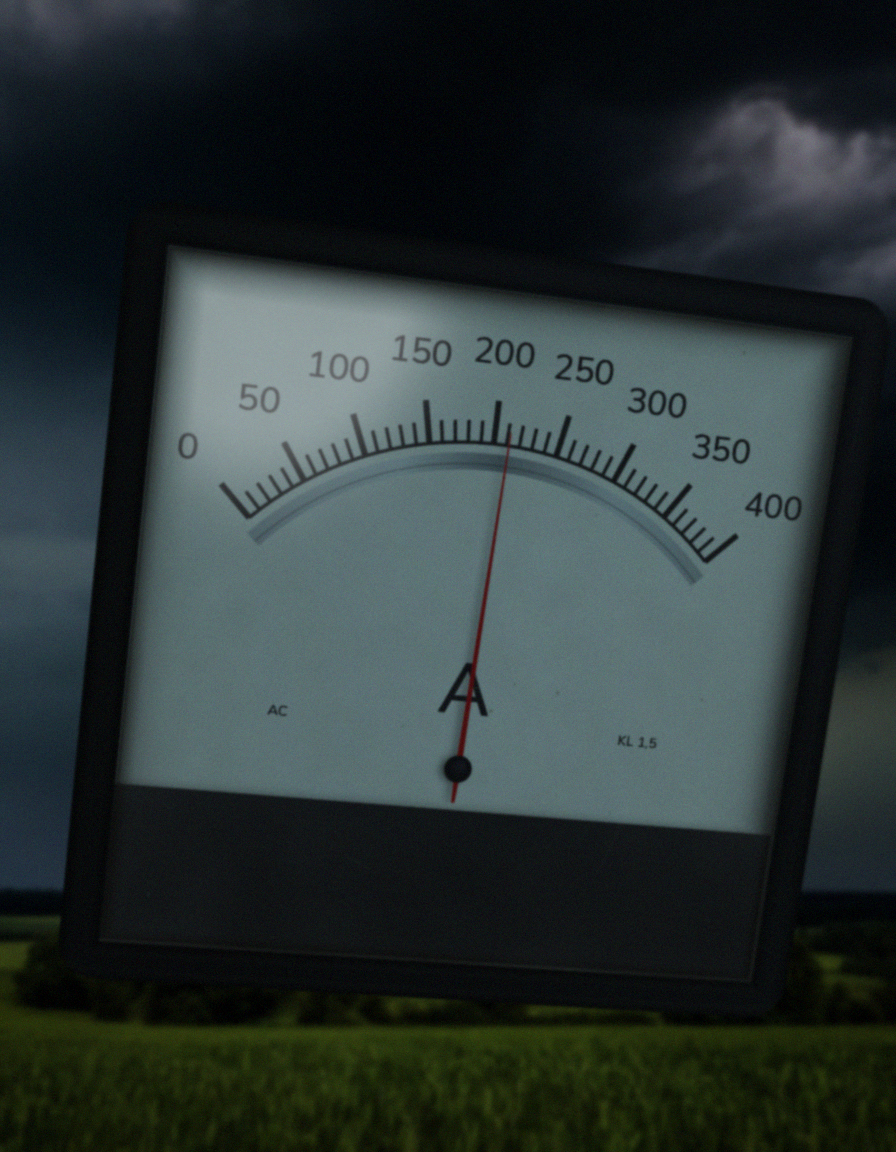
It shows 210; A
